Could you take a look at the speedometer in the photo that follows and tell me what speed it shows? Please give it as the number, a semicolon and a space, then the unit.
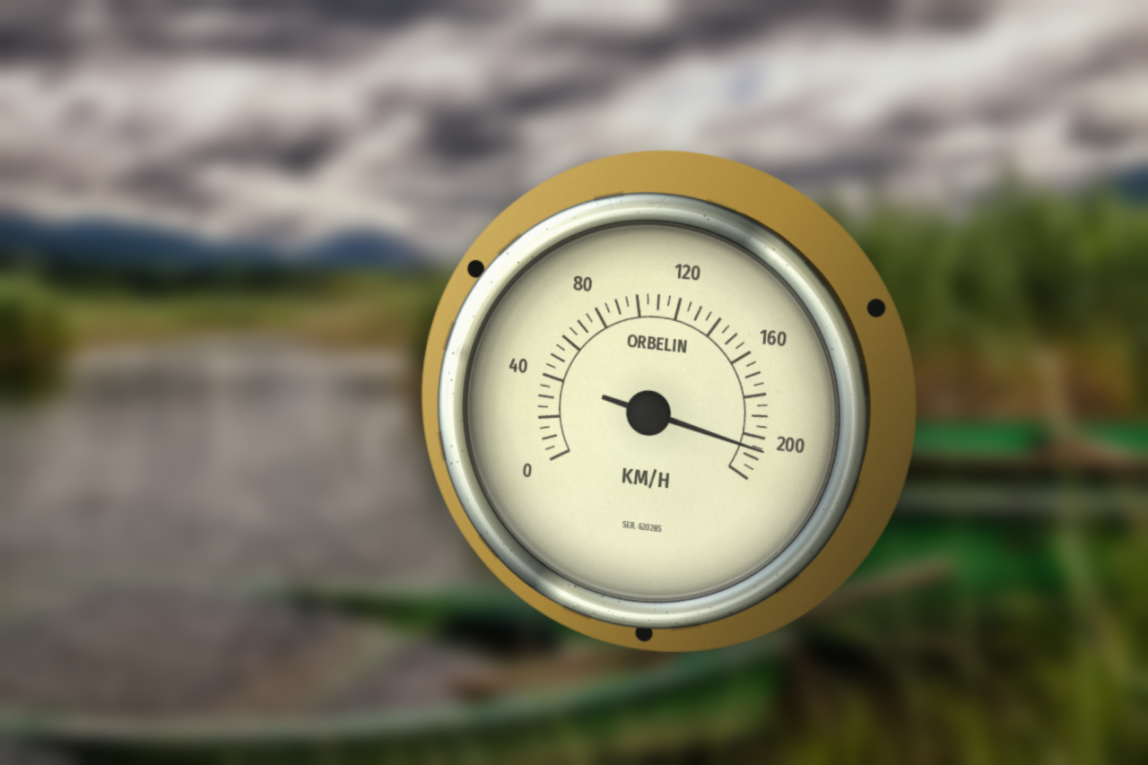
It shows 205; km/h
